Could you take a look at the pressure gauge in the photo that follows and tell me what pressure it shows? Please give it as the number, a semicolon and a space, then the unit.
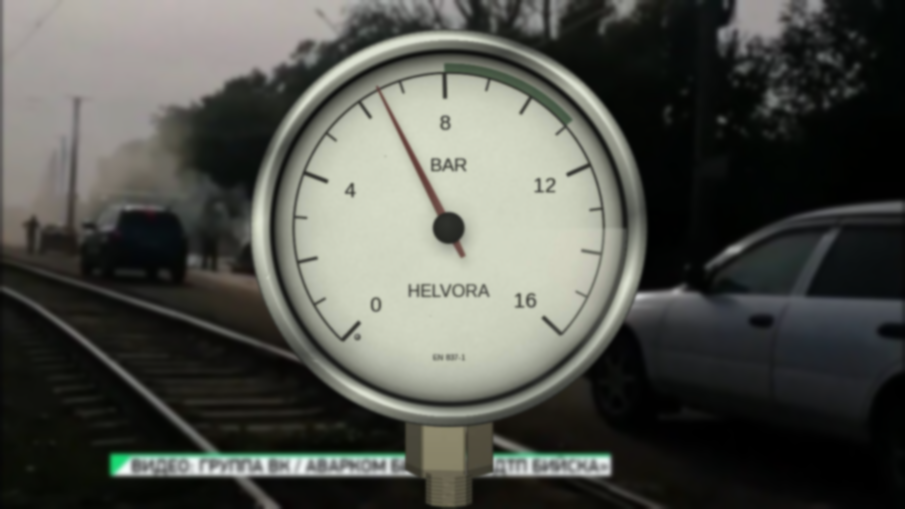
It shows 6.5; bar
